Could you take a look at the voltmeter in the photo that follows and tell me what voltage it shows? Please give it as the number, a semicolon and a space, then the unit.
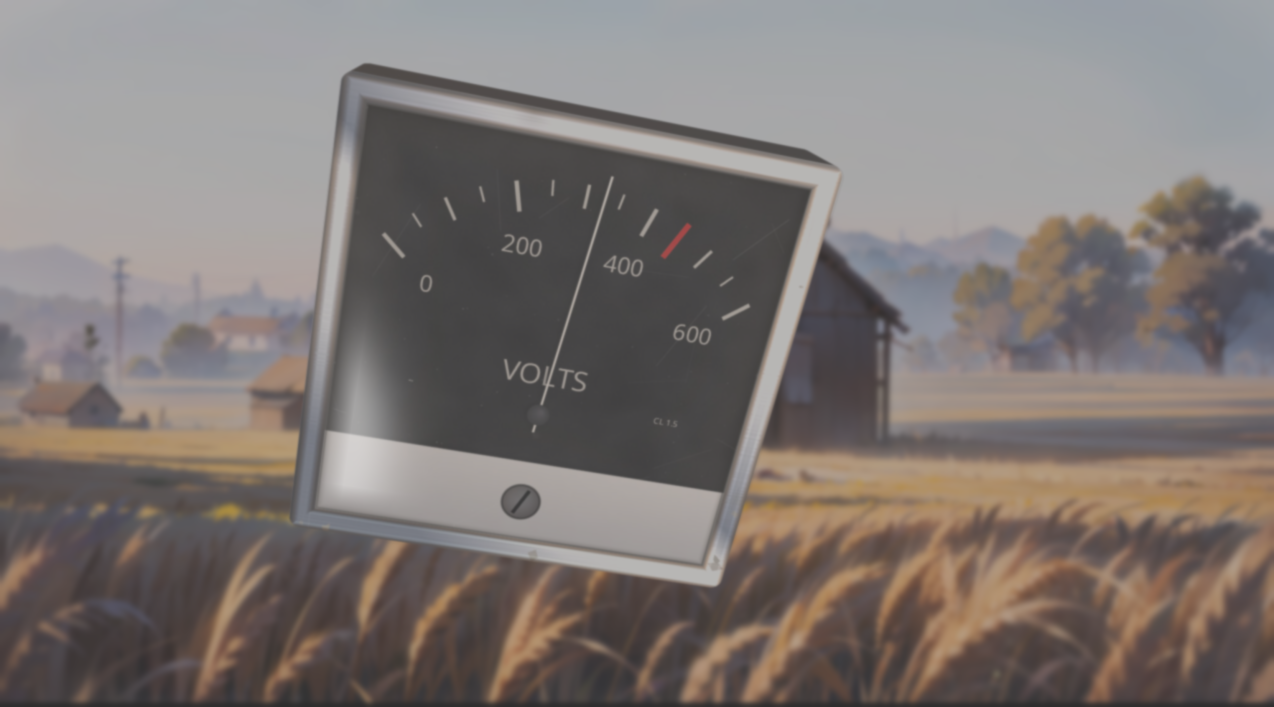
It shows 325; V
